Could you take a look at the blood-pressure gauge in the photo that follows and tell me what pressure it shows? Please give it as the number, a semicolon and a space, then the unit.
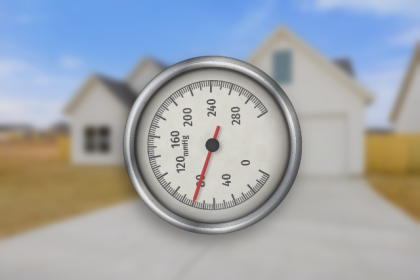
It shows 80; mmHg
